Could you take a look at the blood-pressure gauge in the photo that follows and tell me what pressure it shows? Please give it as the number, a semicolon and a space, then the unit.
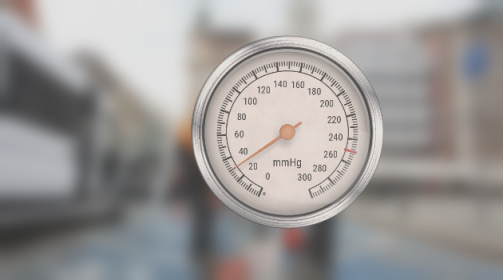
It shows 30; mmHg
